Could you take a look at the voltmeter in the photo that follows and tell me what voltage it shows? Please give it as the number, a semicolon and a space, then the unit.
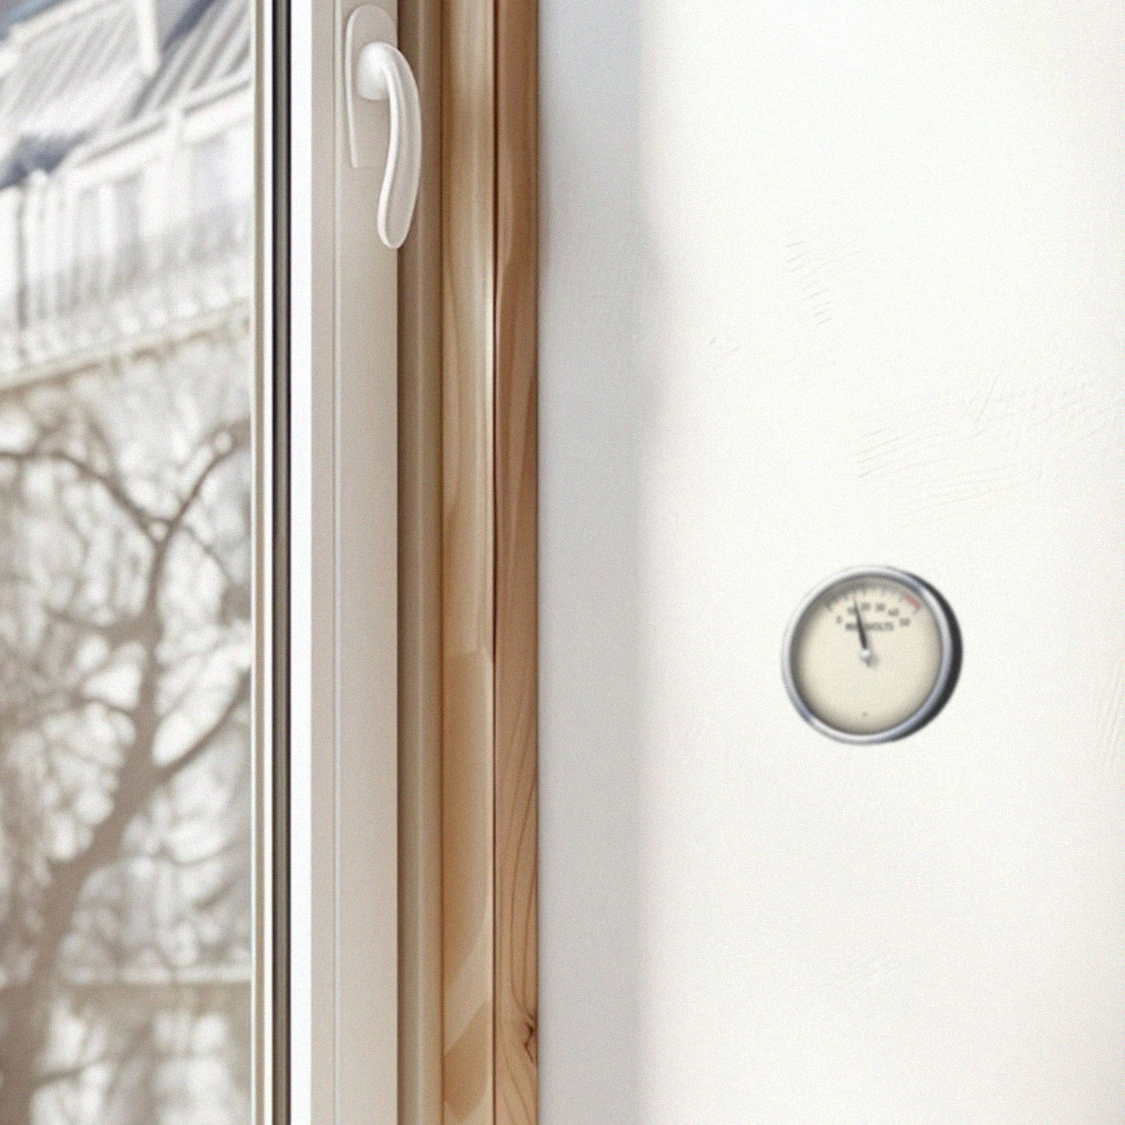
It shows 15; mV
